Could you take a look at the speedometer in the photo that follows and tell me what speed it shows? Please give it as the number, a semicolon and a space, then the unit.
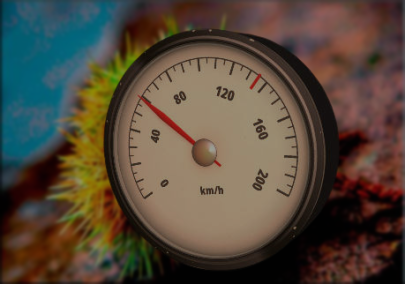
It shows 60; km/h
